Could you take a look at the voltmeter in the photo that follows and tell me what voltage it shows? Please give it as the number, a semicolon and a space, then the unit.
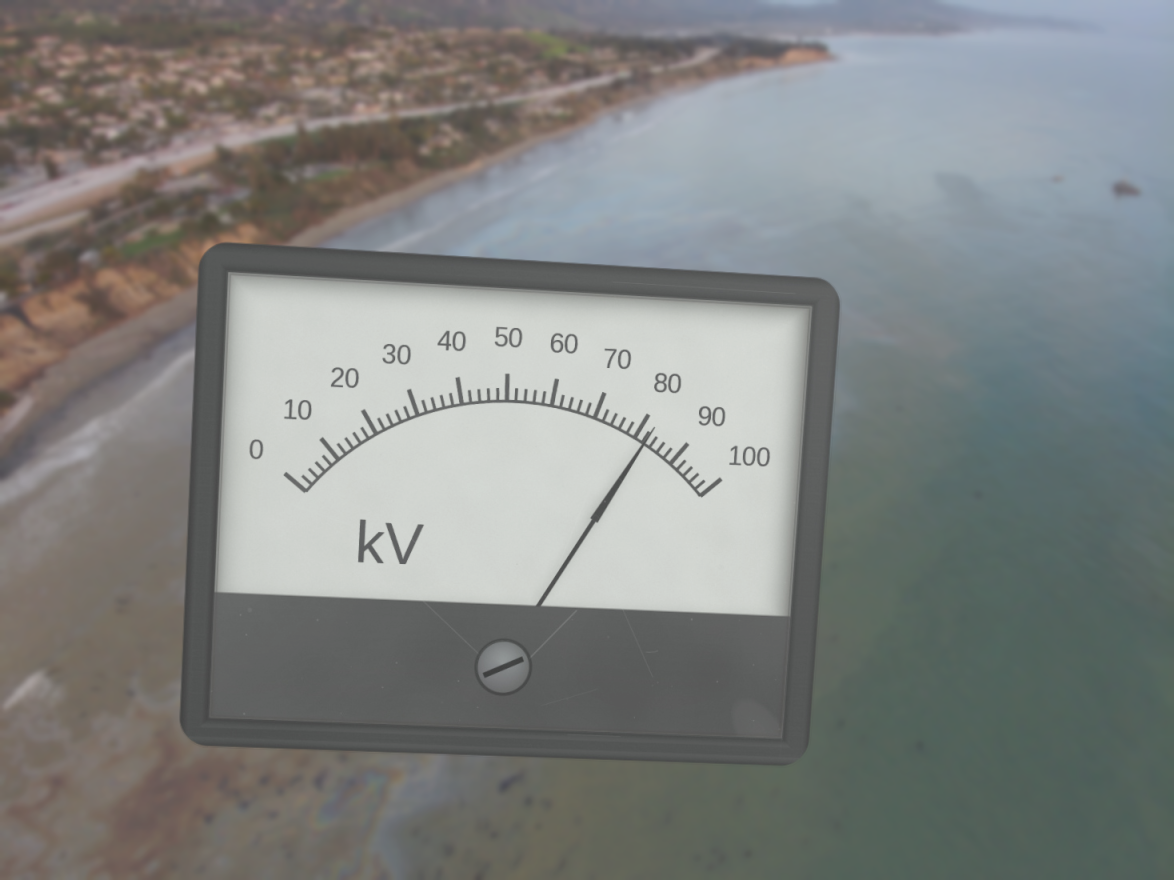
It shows 82; kV
